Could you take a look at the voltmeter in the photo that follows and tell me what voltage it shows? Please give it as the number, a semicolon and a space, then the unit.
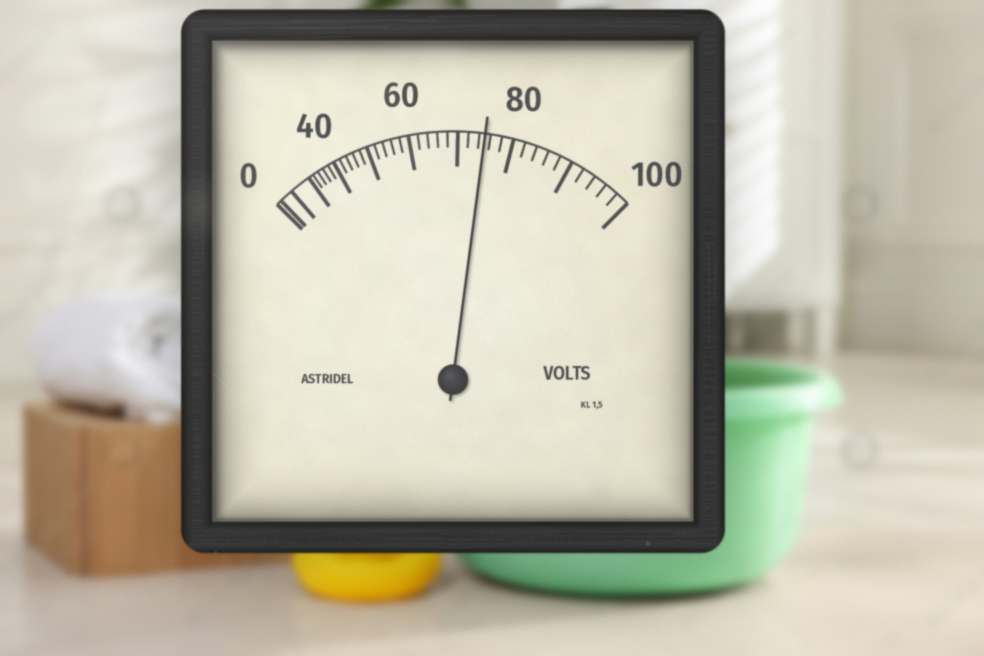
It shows 75; V
